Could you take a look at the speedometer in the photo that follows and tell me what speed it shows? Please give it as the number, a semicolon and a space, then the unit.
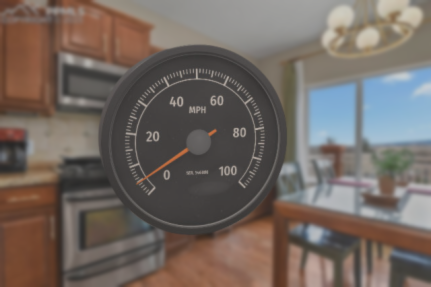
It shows 5; mph
